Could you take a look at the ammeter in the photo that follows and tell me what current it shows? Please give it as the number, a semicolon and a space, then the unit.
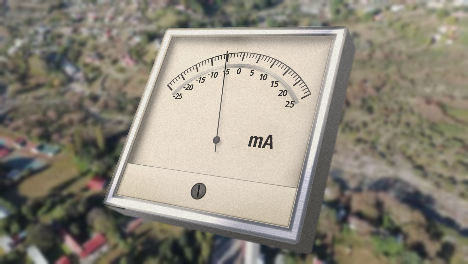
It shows -5; mA
